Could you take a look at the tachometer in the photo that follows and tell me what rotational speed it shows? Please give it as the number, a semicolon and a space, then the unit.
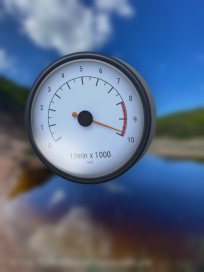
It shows 9750; rpm
